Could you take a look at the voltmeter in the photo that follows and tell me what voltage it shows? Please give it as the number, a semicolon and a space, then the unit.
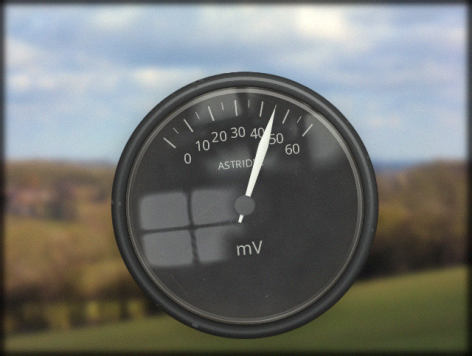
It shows 45; mV
